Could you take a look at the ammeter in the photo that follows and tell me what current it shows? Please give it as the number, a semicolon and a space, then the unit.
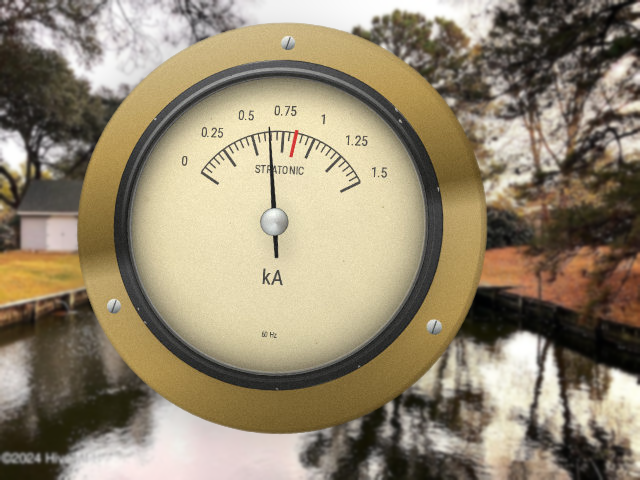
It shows 0.65; kA
